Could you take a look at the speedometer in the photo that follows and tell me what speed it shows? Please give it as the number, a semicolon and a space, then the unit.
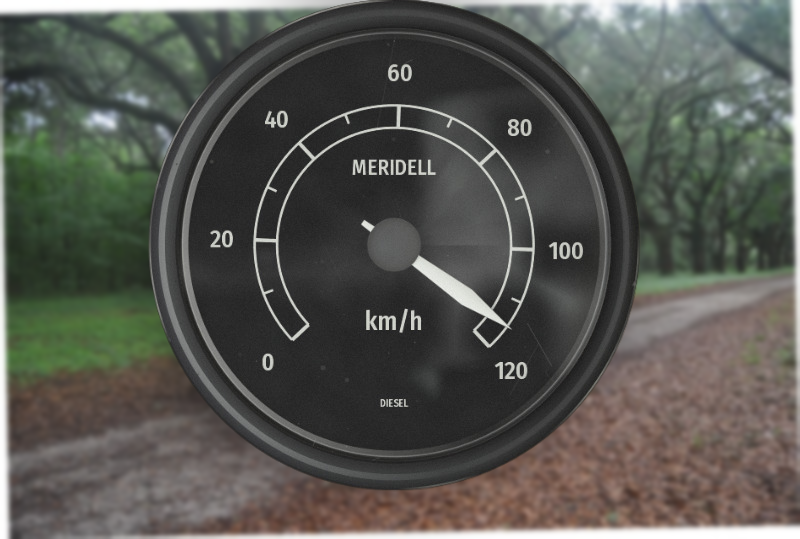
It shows 115; km/h
